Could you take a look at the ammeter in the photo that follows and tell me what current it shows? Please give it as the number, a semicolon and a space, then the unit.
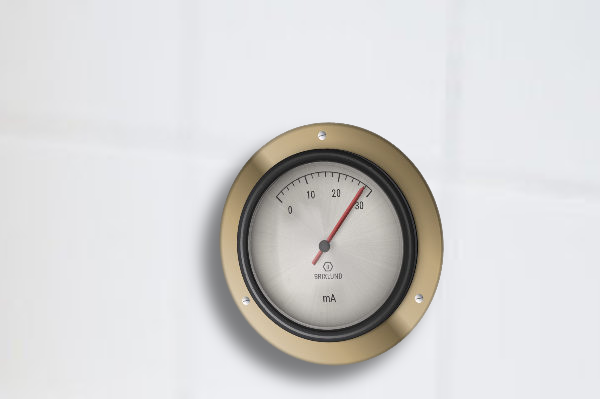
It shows 28; mA
